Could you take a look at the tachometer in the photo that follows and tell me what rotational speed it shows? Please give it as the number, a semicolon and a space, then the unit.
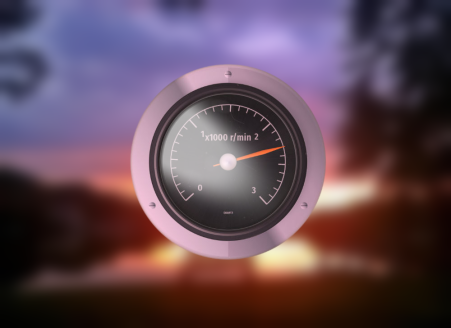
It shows 2300; rpm
